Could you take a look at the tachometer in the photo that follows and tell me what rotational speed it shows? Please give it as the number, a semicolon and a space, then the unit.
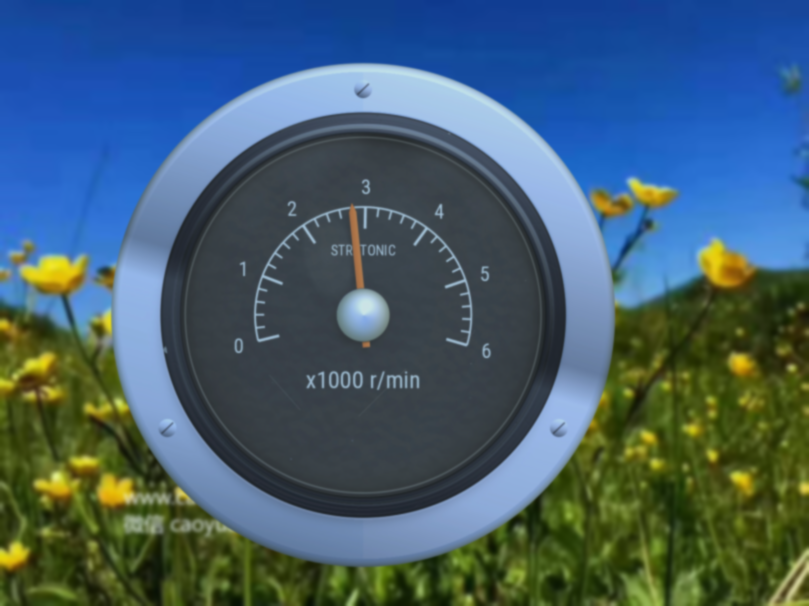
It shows 2800; rpm
